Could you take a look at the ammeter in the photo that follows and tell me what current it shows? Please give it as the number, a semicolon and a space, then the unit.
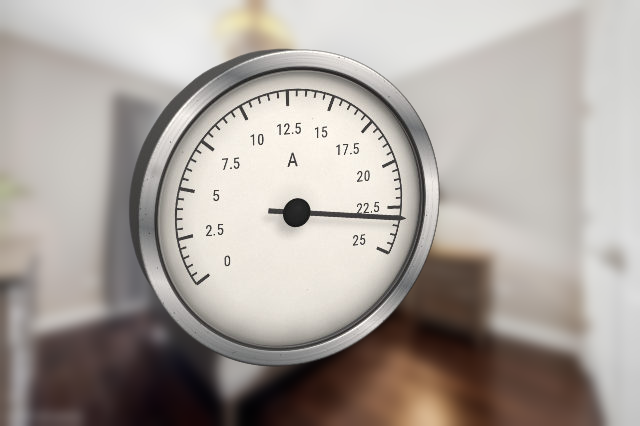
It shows 23; A
